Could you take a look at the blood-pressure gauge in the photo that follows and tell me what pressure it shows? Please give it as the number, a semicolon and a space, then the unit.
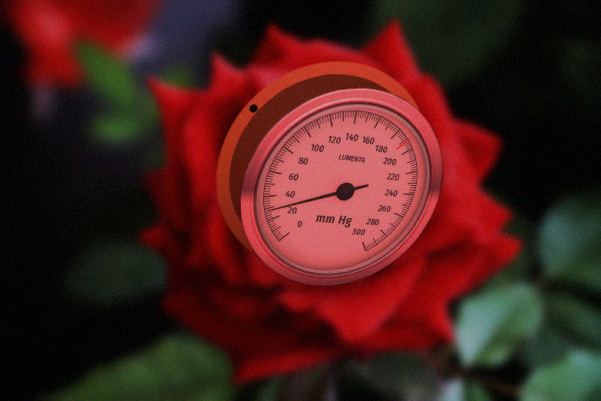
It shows 30; mmHg
